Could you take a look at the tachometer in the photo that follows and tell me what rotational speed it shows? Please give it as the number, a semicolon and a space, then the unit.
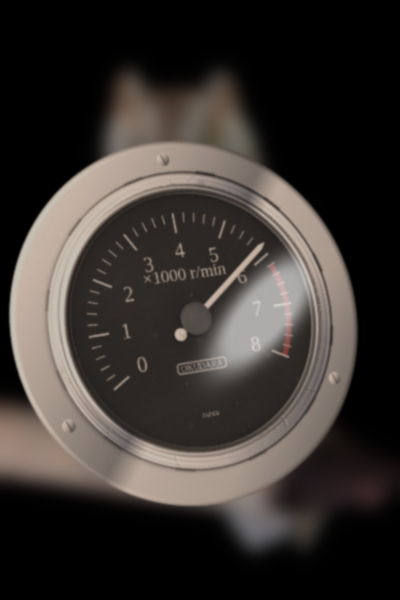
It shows 5800; rpm
